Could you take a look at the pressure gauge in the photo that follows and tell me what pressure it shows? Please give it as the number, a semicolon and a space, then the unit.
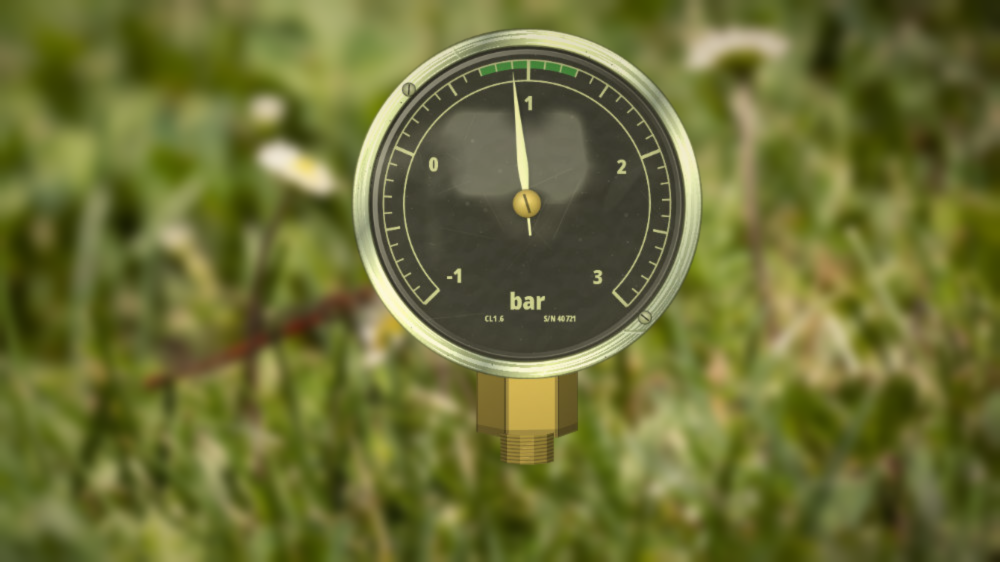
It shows 0.9; bar
